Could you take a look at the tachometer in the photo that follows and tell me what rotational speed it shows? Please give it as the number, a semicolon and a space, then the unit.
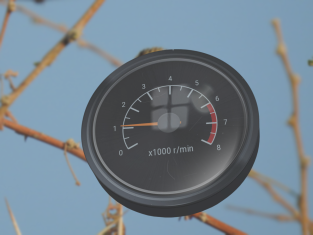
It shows 1000; rpm
